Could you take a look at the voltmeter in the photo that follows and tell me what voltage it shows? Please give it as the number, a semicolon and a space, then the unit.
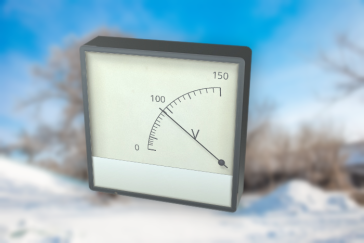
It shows 95; V
